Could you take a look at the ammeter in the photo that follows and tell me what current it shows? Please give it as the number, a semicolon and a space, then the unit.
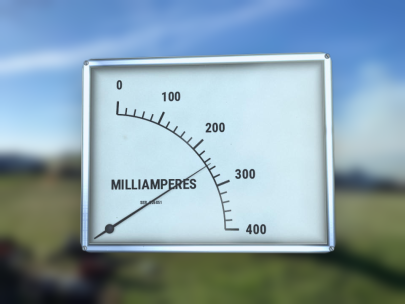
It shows 250; mA
